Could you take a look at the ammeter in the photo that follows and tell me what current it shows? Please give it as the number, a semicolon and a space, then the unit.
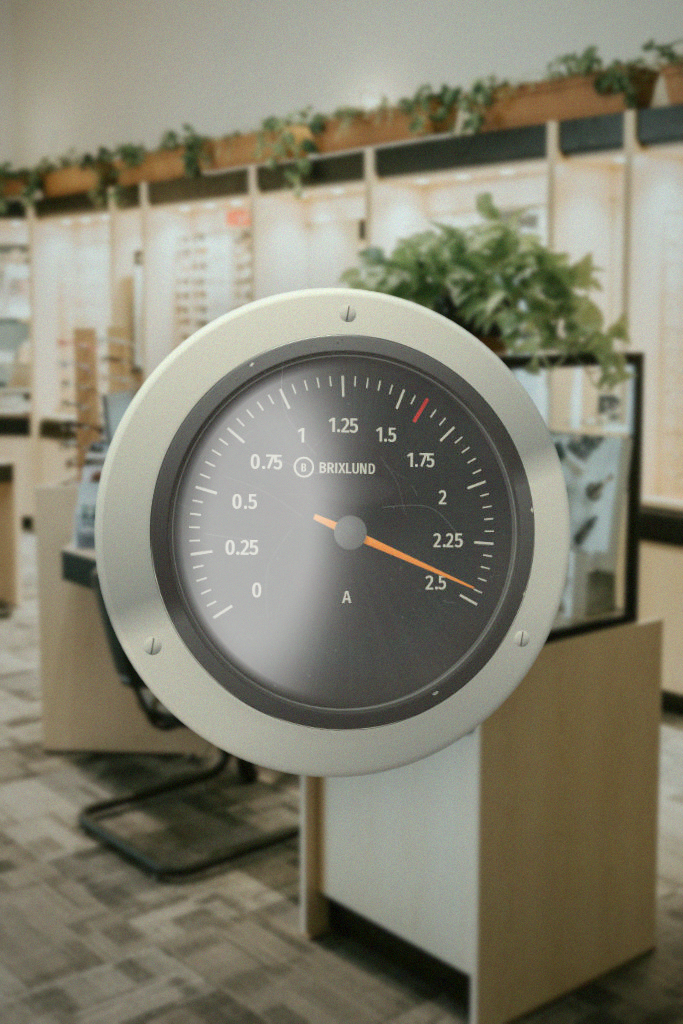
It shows 2.45; A
